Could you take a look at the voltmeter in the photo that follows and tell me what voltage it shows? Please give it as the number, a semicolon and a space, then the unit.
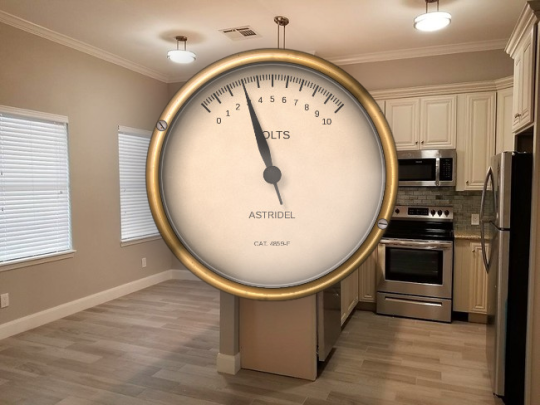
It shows 3; V
